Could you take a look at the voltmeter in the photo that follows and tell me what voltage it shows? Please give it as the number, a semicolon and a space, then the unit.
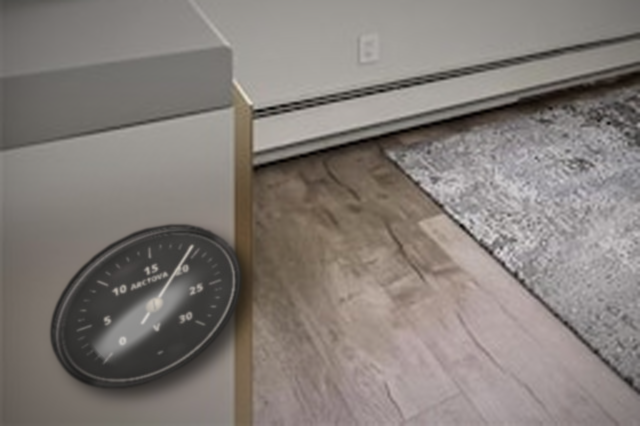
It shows 19; V
